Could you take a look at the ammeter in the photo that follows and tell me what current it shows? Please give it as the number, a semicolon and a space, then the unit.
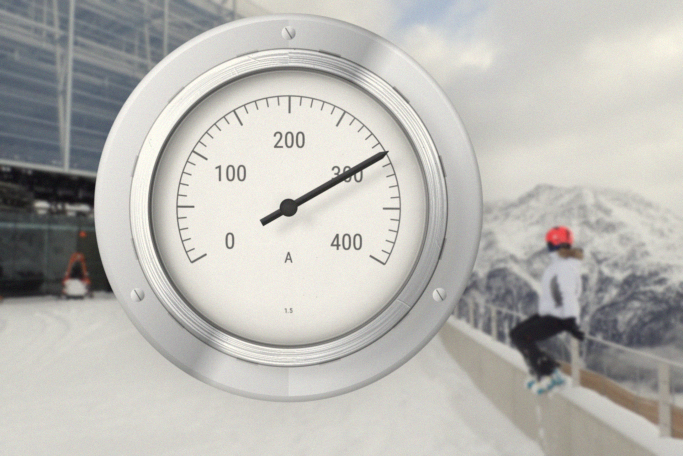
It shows 300; A
